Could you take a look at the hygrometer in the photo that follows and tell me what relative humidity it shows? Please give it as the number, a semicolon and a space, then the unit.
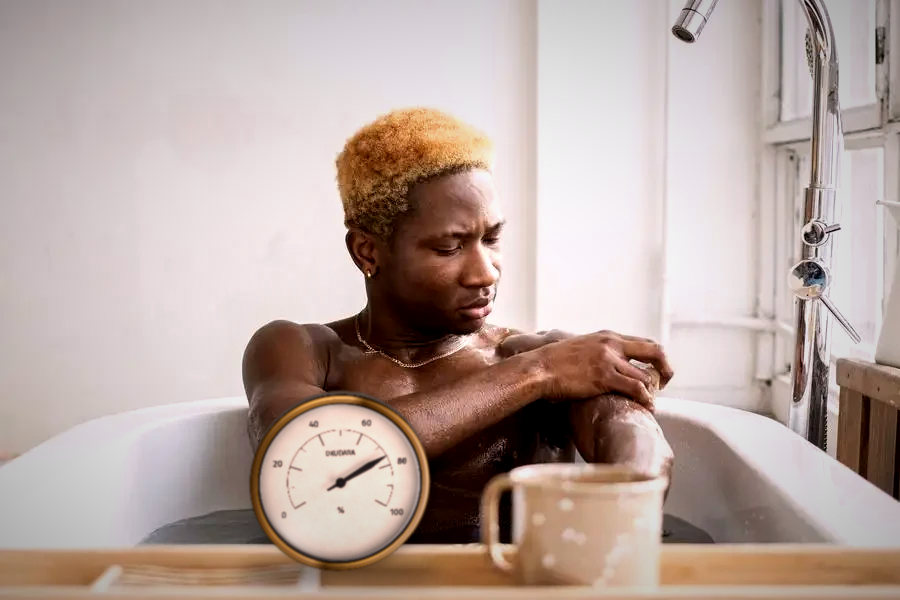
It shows 75; %
